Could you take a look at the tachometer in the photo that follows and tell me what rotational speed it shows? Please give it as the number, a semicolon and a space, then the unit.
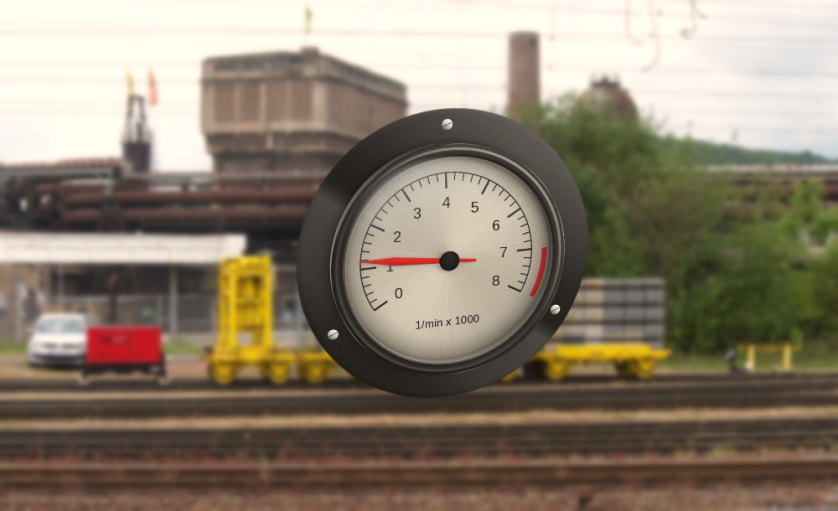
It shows 1200; rpm
